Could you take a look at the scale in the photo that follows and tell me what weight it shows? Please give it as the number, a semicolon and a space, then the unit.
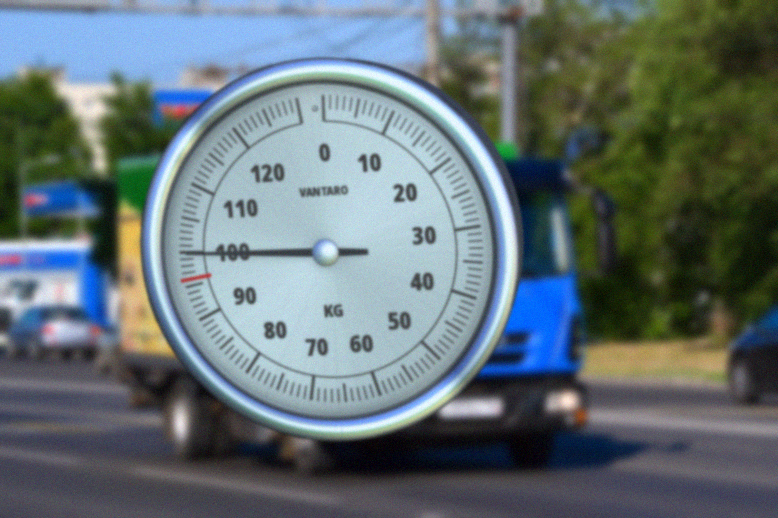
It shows 100; kg
